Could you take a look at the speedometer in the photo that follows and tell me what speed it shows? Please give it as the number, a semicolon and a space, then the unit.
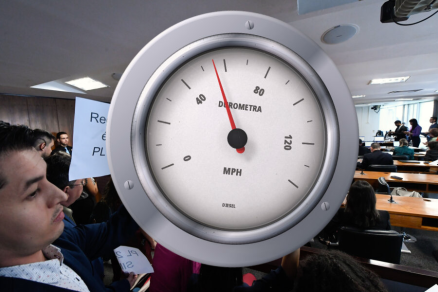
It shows 55; mph
